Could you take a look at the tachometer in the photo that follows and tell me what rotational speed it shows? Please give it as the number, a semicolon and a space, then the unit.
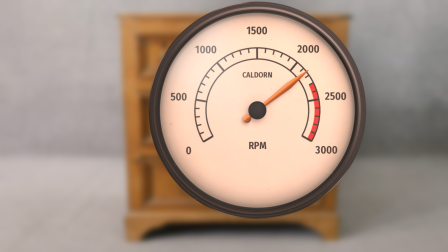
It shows 2150; rpm
